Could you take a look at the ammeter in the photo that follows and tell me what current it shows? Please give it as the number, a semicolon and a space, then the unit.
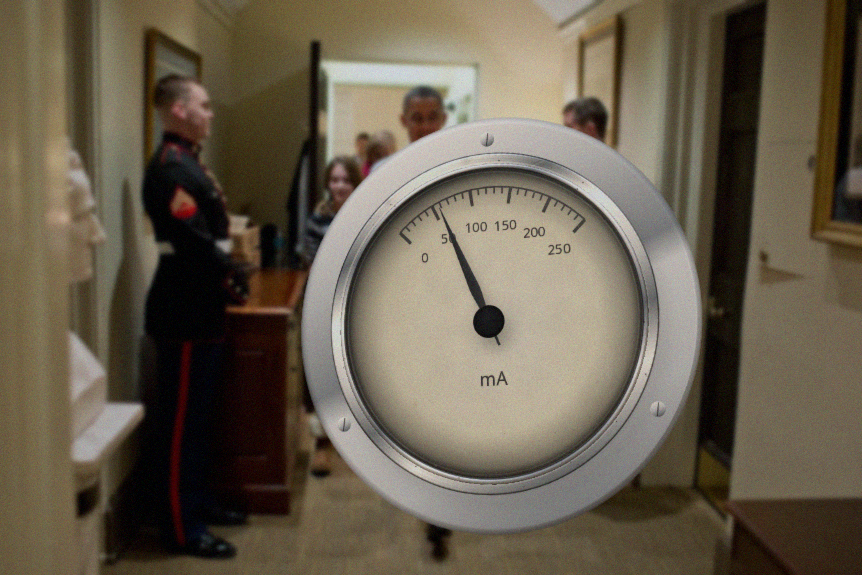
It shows 60; mA
